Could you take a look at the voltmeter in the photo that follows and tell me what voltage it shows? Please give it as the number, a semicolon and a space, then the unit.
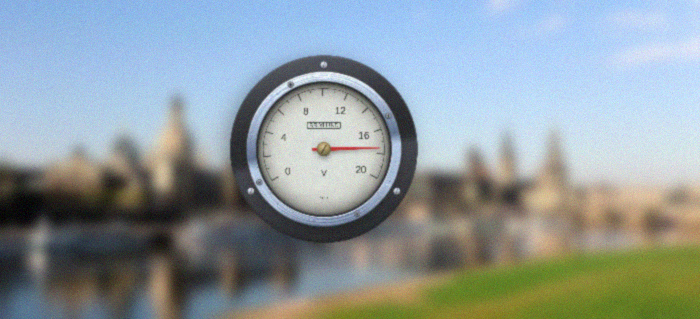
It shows 17.5; V
